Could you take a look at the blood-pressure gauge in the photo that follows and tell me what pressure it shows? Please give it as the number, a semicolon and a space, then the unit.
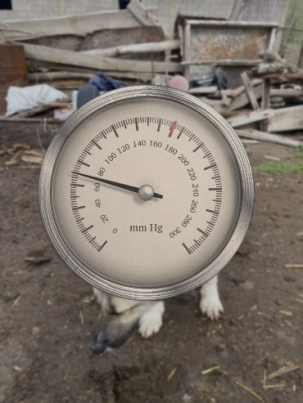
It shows 70; mmHg
